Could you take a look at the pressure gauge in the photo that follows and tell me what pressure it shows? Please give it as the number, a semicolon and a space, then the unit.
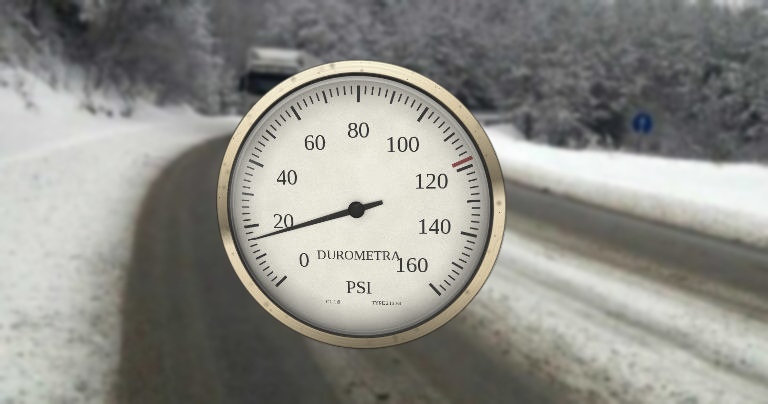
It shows 16; psi
